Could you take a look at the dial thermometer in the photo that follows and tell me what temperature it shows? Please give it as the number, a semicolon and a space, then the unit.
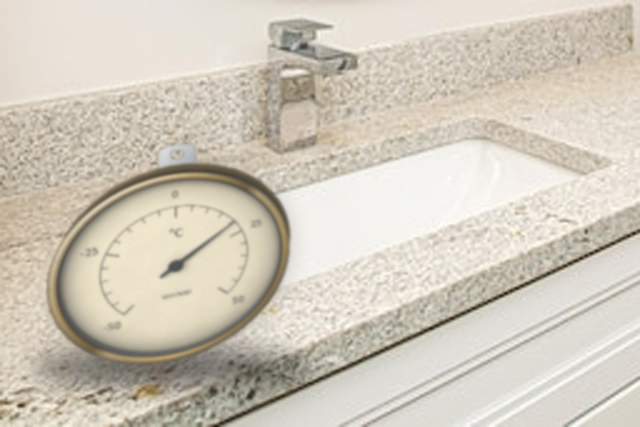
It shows 20; °C
